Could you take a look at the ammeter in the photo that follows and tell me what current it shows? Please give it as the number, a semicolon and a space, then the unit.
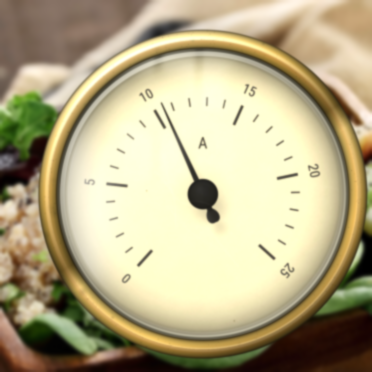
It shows 10.5; A
